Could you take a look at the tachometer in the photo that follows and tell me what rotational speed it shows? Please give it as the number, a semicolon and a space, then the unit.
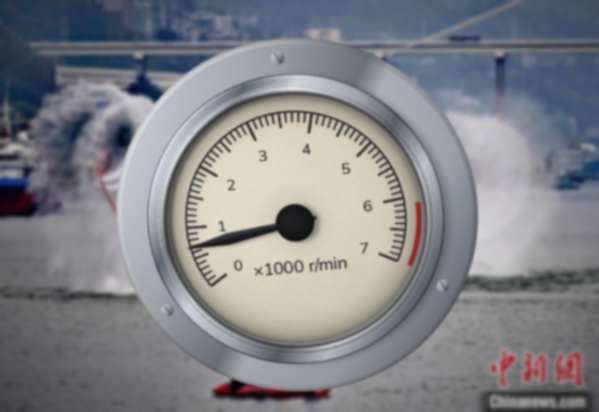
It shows 700; rpm
